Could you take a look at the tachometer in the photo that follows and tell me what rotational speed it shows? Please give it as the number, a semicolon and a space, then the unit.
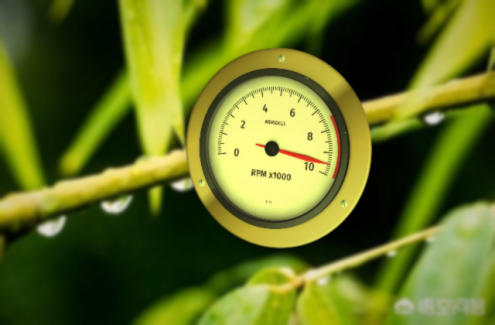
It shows 9500; rpm
